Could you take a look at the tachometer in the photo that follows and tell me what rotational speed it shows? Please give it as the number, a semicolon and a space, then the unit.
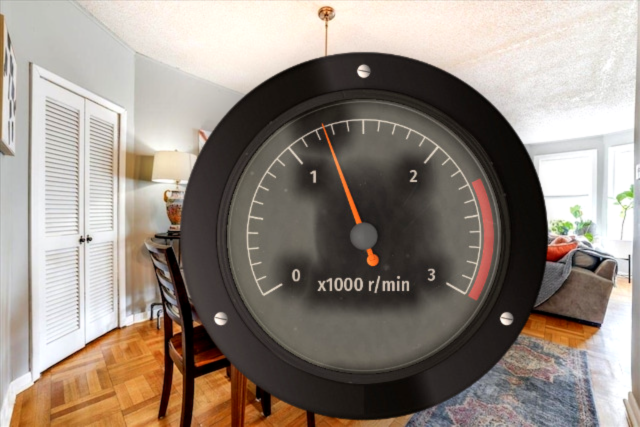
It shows 1250; rpm
